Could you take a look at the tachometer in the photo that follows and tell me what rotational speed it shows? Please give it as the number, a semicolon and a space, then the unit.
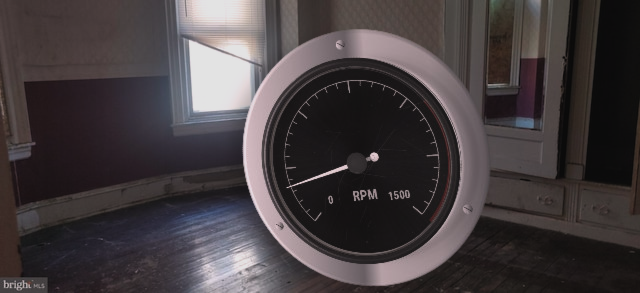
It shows 175; rpm
